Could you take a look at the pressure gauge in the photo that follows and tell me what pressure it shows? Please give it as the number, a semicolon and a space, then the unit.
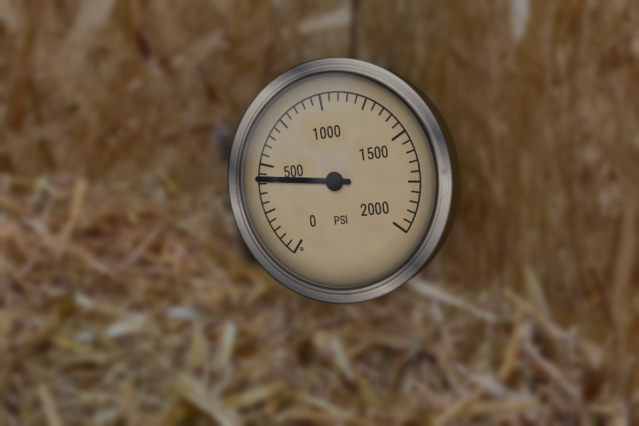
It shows 425; psi
